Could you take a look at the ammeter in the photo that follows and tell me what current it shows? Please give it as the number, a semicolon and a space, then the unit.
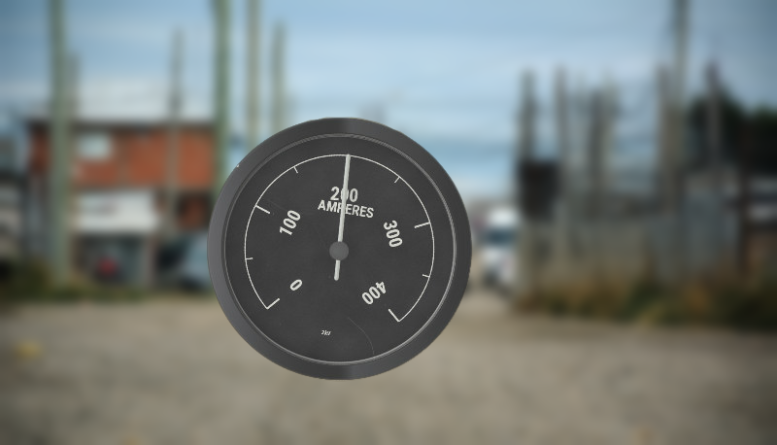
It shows 200; A
